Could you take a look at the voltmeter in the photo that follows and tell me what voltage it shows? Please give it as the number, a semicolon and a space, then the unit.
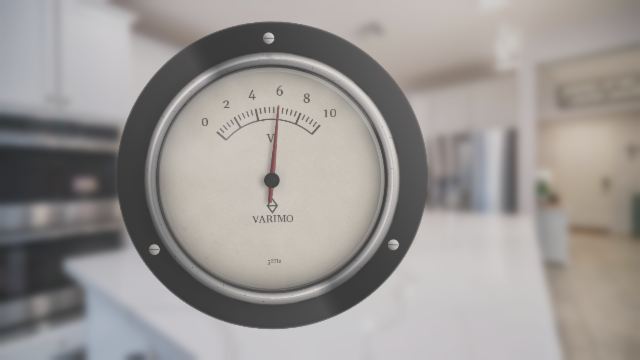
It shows 6; V
